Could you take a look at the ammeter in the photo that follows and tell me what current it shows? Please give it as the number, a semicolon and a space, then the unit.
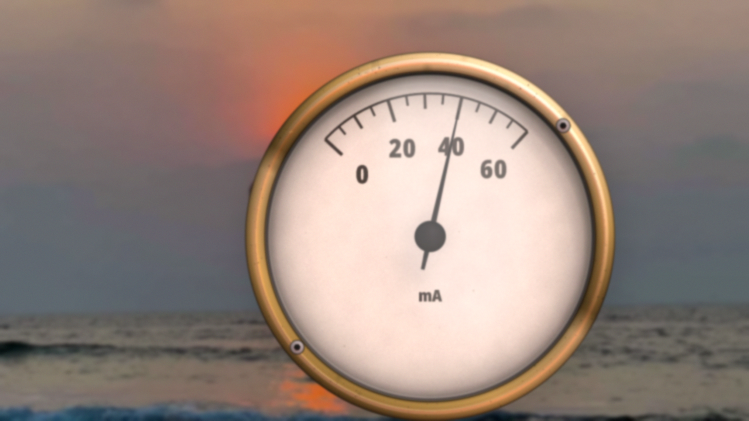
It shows 40; mA
